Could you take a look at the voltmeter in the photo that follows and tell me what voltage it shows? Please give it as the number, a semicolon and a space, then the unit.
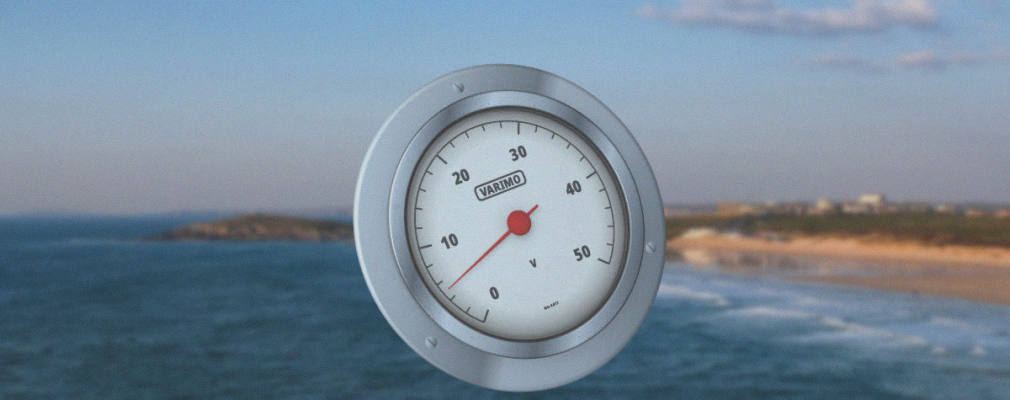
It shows 5; V
